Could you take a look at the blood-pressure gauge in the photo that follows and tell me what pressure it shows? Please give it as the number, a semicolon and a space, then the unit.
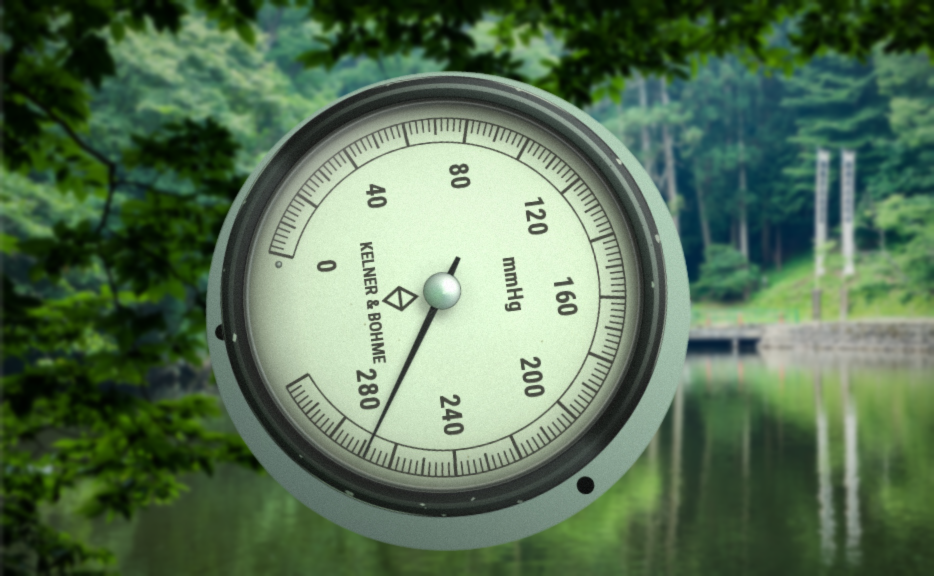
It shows 268; mmHg
